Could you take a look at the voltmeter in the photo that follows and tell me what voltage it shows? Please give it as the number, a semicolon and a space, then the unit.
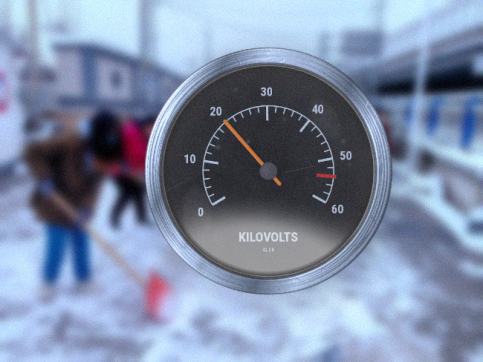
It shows 20; kV
